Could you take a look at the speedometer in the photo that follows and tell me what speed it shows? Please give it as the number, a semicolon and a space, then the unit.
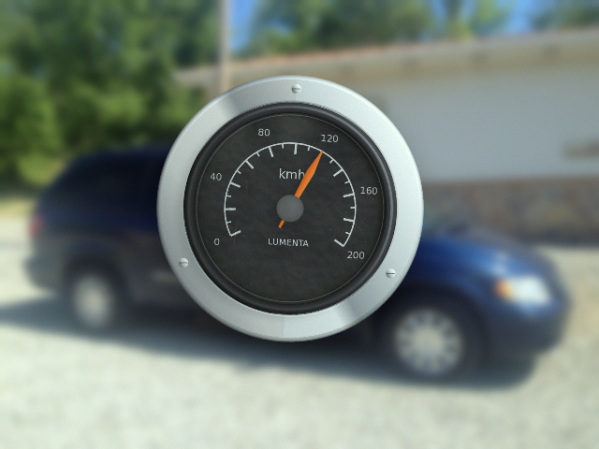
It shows 120; km/h
